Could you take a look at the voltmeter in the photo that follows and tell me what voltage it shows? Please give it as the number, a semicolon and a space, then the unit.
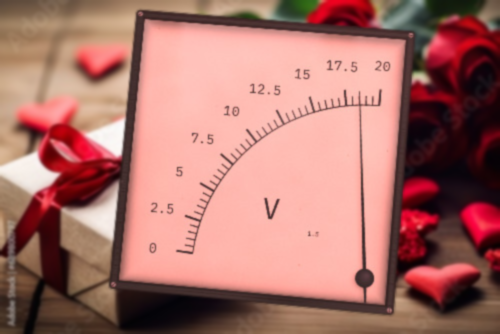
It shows 18.5; V
